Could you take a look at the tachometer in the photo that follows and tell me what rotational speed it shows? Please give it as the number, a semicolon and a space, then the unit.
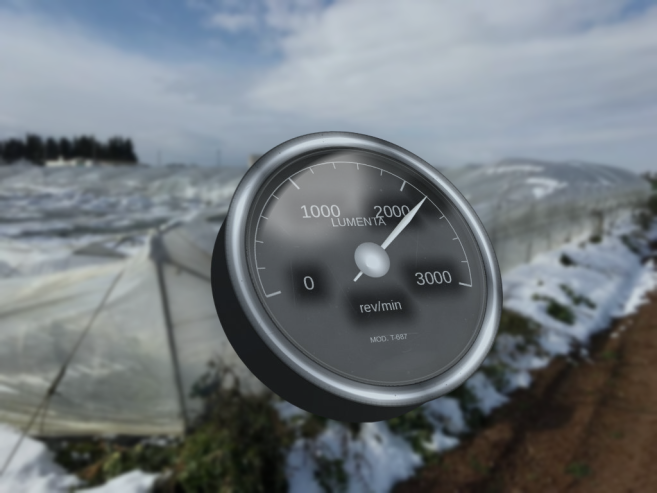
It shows 2200; rpm
